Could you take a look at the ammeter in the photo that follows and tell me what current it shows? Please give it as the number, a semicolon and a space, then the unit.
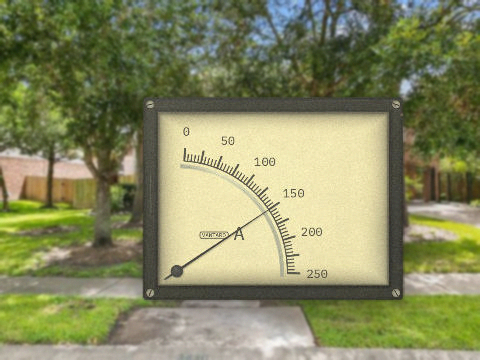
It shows 150; A
